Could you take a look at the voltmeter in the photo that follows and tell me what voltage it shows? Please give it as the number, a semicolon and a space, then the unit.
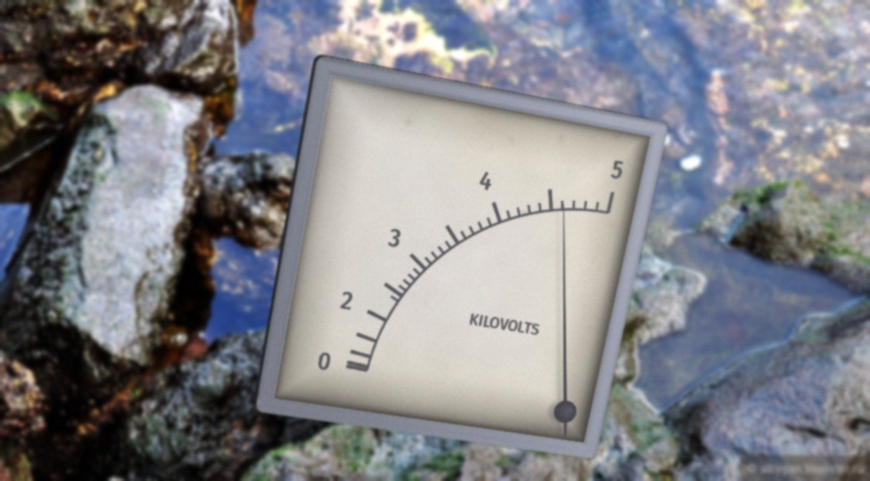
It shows 4.6; kV
